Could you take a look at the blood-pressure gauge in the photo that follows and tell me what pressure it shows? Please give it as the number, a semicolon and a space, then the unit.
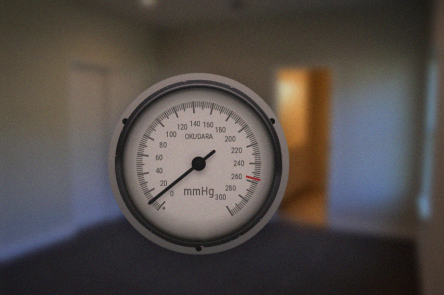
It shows 10; mmHg
